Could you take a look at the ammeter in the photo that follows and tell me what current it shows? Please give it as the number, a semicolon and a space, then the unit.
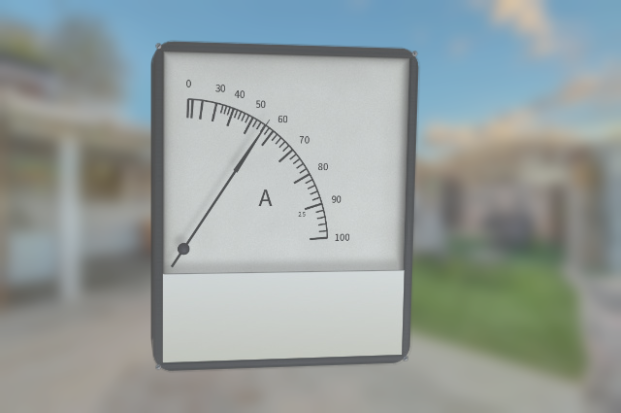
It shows 56; A
